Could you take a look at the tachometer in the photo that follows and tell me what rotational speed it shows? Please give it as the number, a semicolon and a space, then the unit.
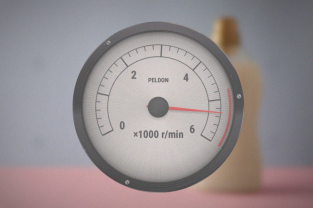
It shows 5300; rpm
